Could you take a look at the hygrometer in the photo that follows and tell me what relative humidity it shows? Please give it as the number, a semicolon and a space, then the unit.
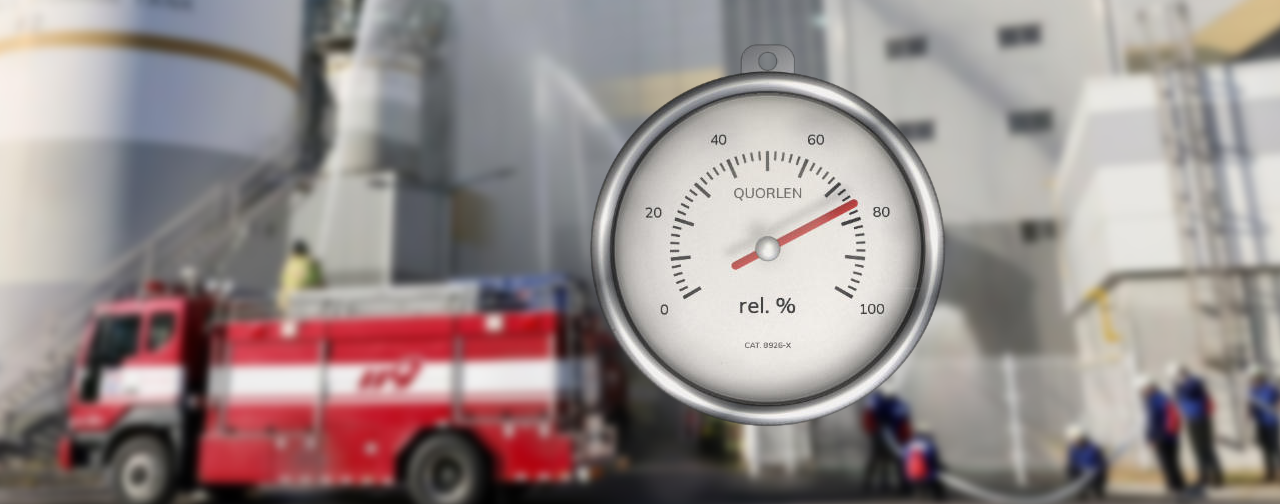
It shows 76; %
